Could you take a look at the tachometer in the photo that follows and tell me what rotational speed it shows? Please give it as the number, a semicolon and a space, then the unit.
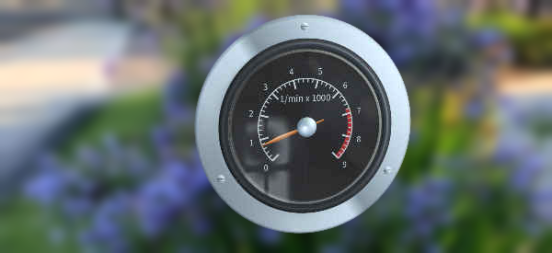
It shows 800; rpm
